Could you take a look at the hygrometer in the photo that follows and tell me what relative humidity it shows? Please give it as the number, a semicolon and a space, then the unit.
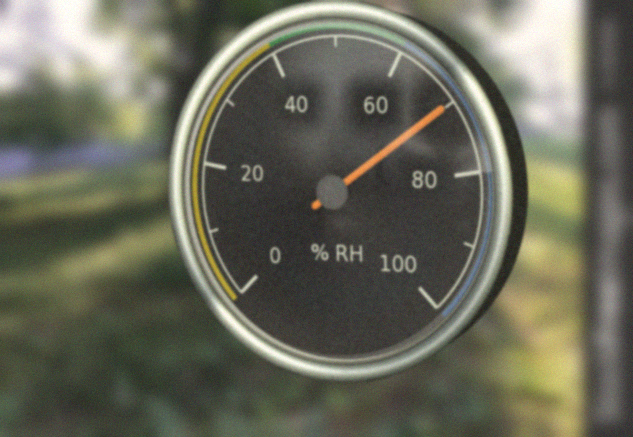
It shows 70; %
